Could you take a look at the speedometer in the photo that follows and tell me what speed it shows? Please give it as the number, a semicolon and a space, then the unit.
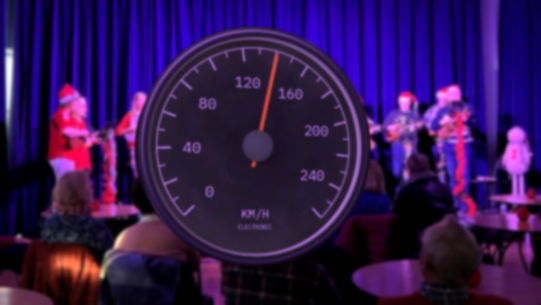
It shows 140; km/h
